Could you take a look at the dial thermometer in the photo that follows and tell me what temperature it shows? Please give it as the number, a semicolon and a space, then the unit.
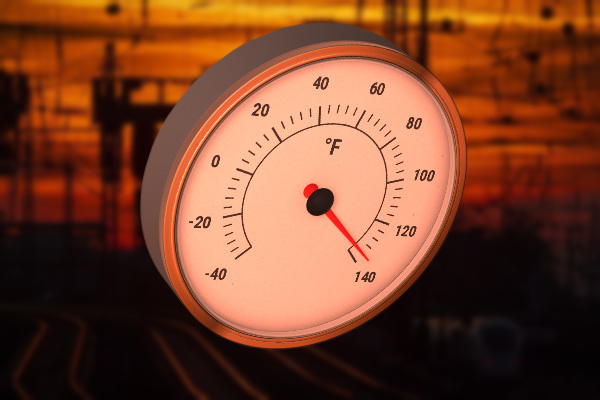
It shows 136; °F
